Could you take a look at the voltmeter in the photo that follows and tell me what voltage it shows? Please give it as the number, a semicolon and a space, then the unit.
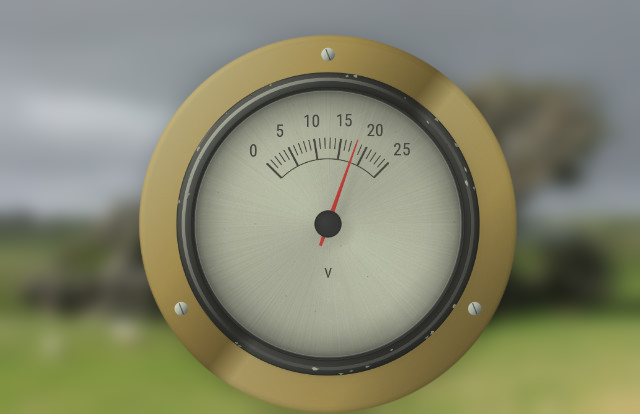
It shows 18; V
